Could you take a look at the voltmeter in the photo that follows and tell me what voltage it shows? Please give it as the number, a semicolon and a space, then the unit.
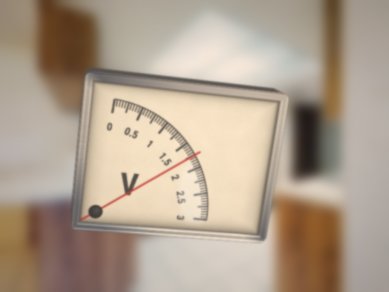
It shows 1.75; V
